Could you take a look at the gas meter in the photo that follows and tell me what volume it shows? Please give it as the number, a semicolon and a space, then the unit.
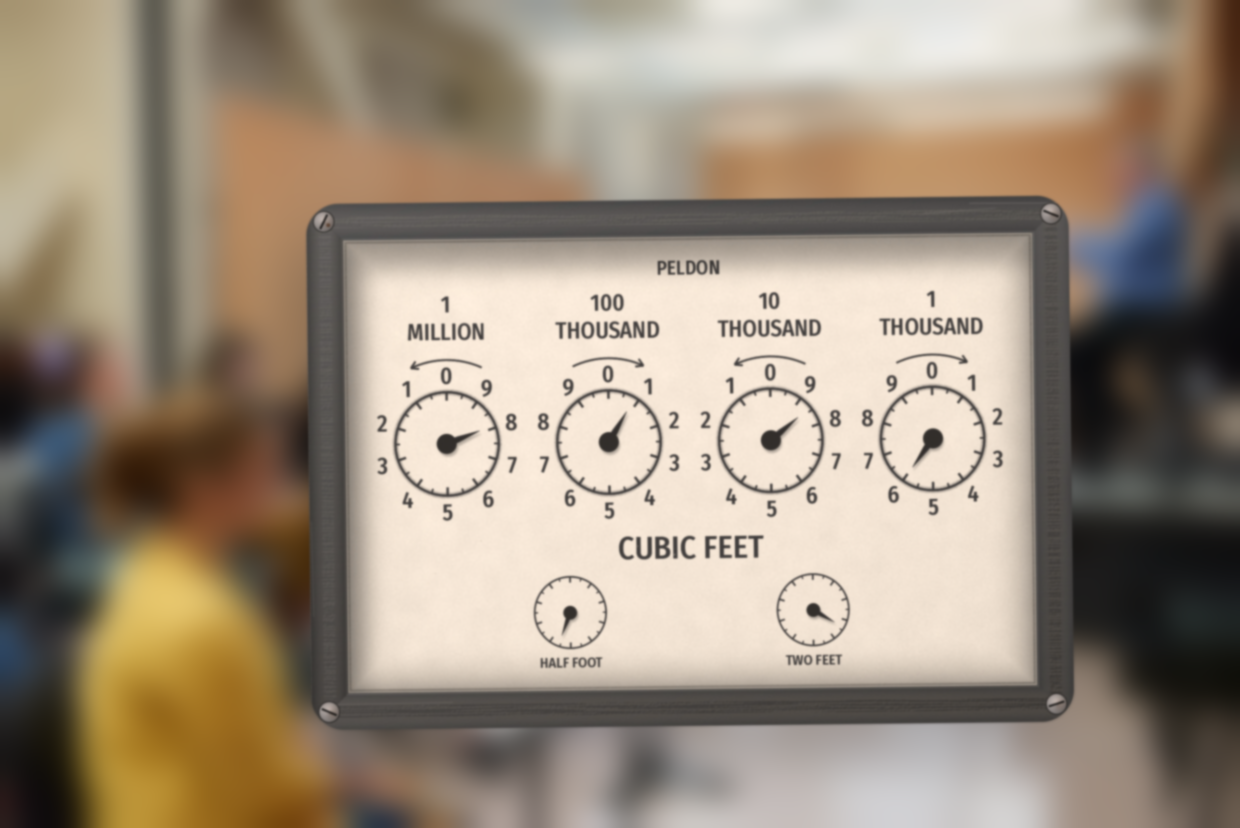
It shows 808600; ft³
